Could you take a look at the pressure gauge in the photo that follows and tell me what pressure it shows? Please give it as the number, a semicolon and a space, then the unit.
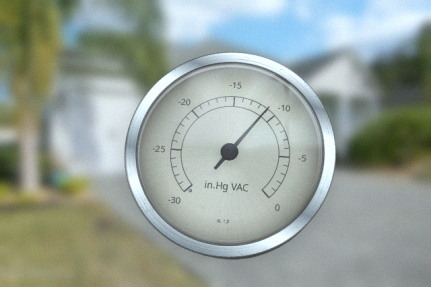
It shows -11; inHg
